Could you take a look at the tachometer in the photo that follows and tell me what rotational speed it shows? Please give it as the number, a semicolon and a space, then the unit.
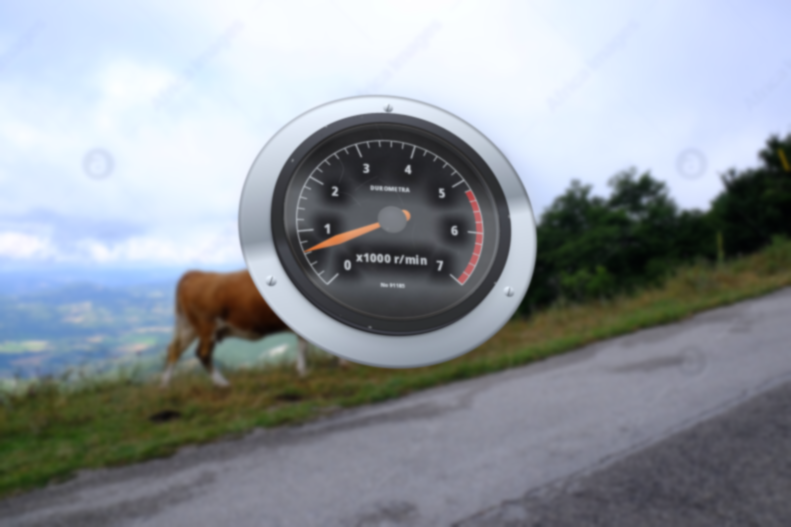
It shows 600; rpm
